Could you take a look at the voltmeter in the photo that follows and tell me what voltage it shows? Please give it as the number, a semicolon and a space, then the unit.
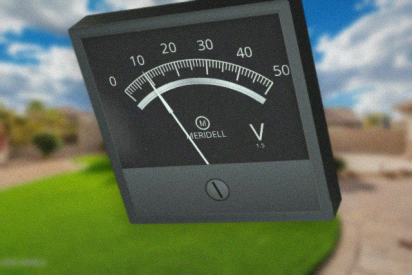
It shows 10; V
